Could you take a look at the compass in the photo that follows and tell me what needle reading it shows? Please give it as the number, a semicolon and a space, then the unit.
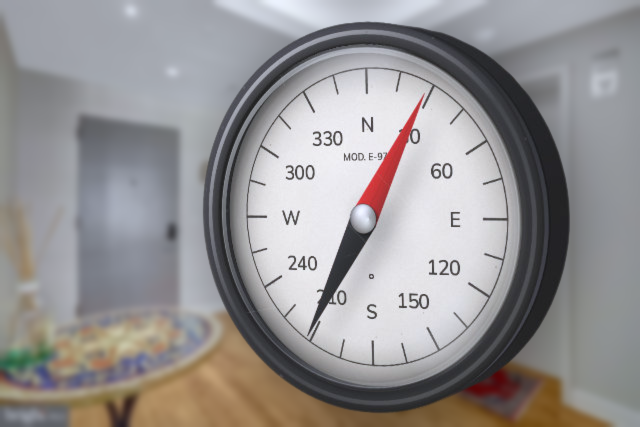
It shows 30; °
